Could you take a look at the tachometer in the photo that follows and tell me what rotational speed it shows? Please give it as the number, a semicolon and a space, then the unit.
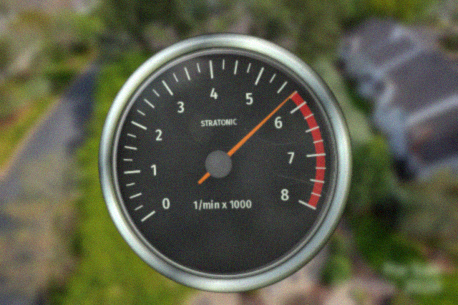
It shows 5750; rpm
